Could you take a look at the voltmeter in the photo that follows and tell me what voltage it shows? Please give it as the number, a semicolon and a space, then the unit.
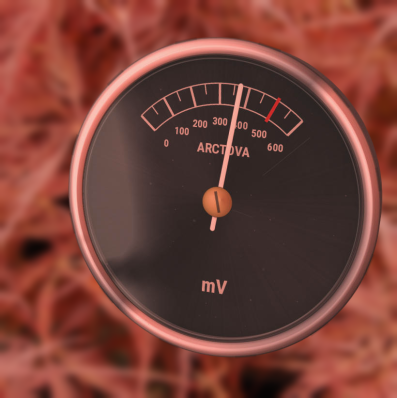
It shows 375; mV
